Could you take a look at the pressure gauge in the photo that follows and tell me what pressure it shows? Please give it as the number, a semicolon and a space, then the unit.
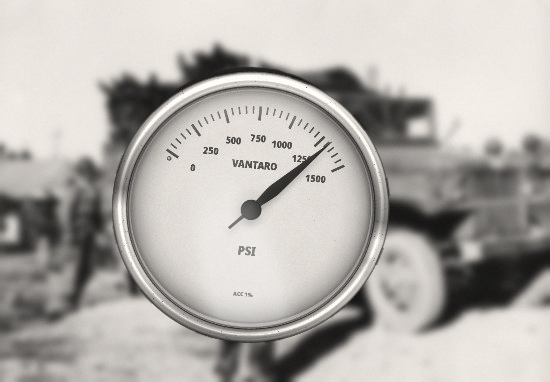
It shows 1300; psi
